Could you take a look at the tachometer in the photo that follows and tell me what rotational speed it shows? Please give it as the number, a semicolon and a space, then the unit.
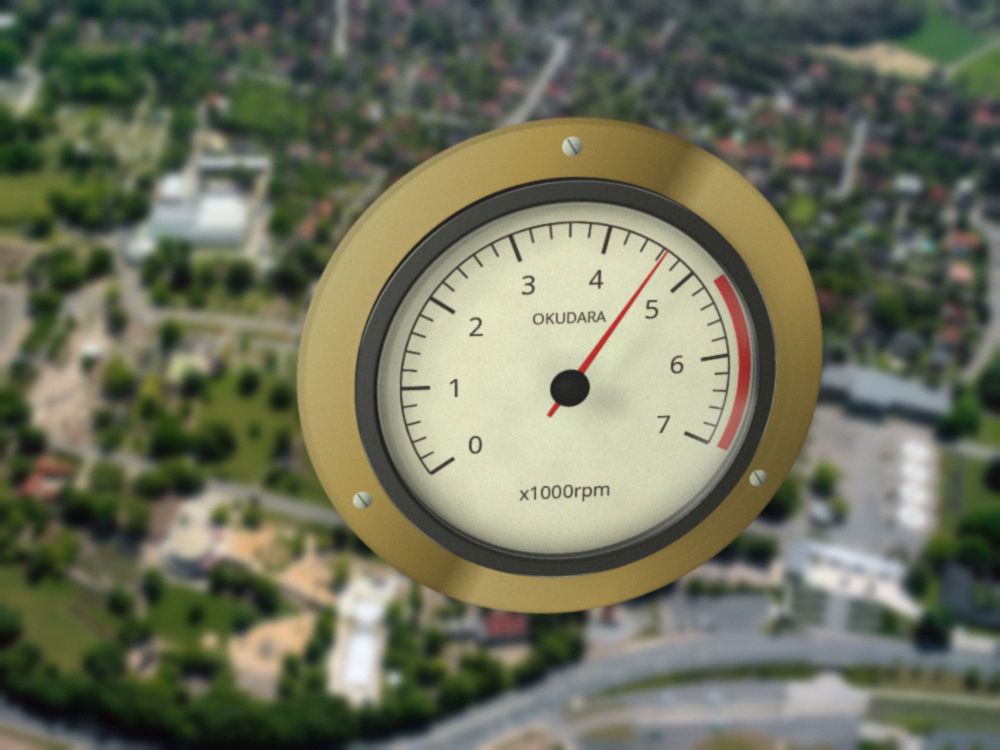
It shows 4600; rpm
